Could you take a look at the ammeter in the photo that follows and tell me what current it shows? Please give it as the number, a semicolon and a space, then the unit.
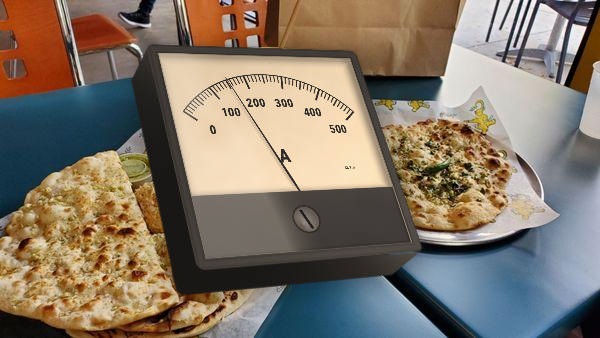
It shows 150; A
